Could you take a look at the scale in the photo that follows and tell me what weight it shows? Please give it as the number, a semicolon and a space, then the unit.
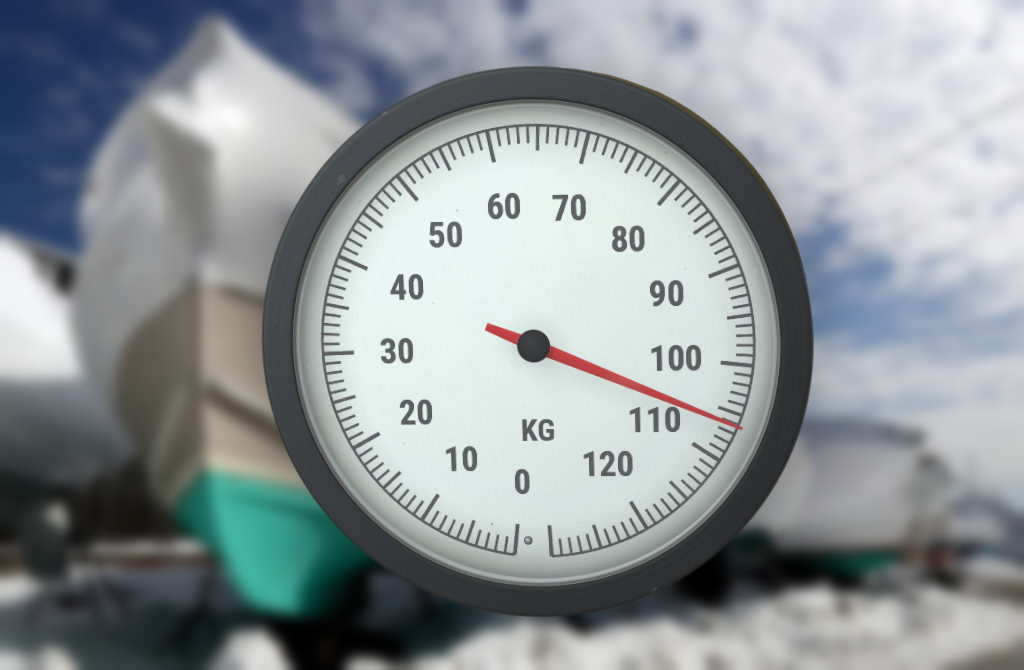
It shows 106; kg
